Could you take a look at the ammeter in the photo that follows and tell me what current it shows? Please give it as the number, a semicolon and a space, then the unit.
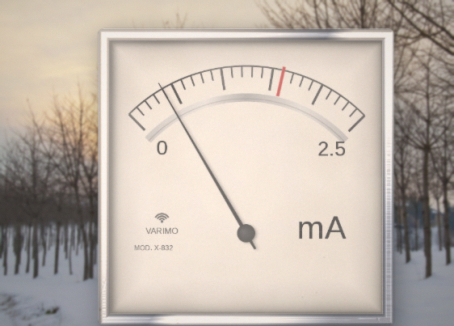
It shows 0.4; mA
